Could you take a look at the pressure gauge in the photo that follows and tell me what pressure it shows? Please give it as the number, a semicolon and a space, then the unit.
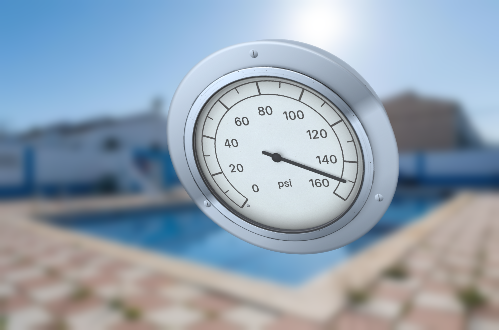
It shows 150; psi
